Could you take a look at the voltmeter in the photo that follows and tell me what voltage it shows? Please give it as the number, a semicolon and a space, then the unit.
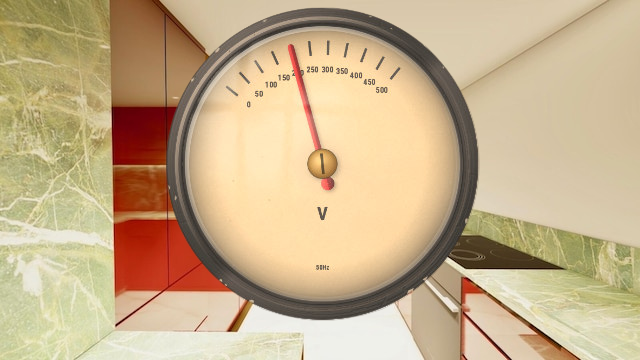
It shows 200; V
